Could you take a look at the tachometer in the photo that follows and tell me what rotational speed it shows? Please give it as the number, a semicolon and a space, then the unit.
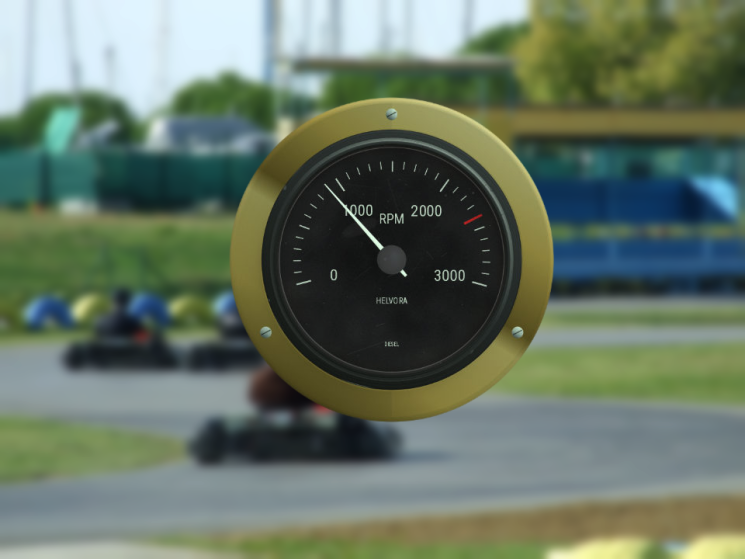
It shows 900; rpm
